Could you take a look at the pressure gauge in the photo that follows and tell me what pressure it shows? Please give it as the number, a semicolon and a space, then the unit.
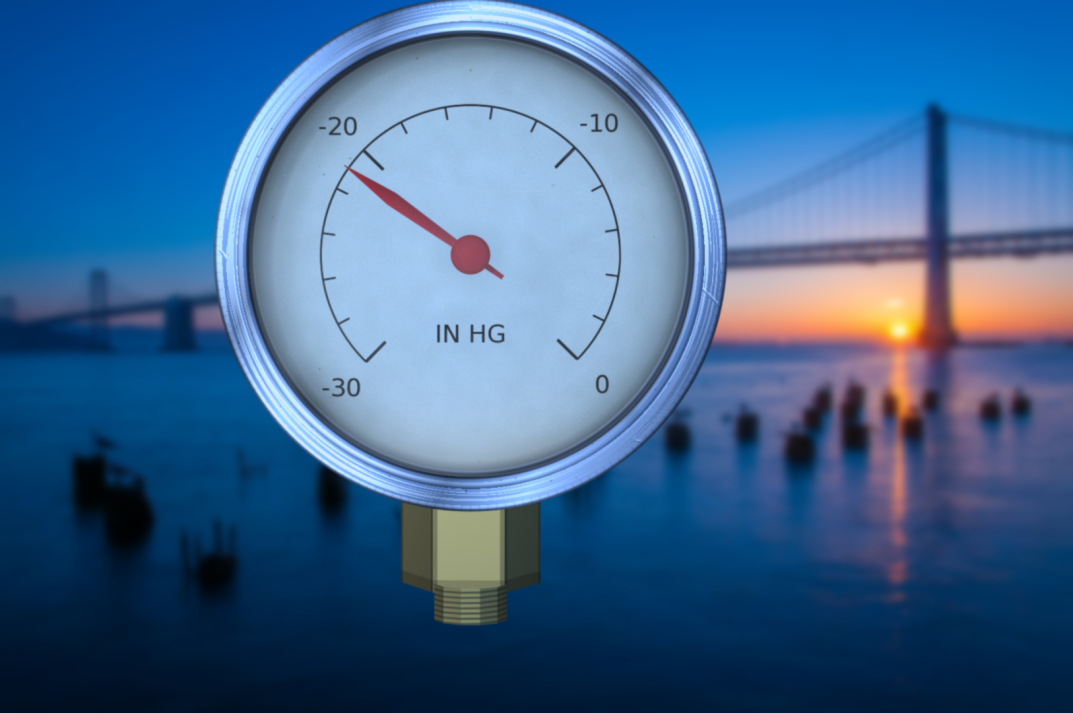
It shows -21; inHg
